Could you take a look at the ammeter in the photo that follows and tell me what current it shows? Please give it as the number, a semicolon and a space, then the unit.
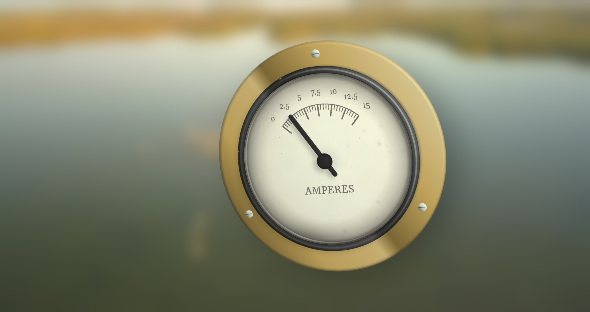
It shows 2.5; A
